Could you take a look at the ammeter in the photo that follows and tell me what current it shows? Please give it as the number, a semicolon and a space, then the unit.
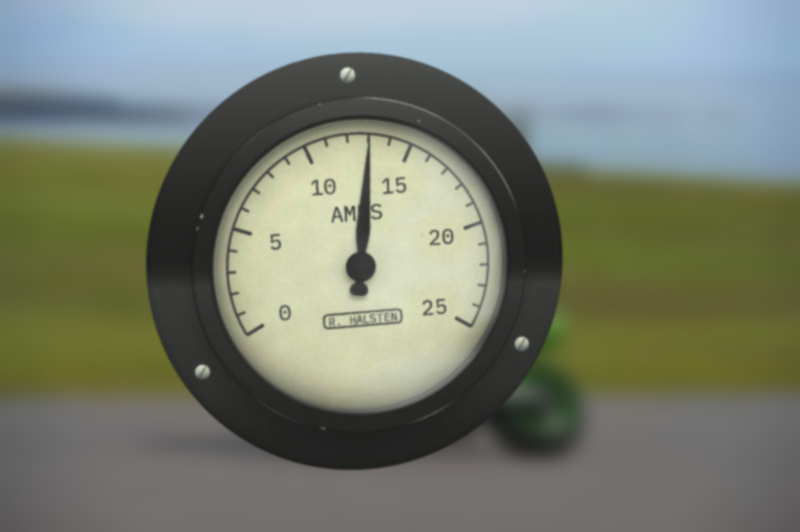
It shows 13; A
